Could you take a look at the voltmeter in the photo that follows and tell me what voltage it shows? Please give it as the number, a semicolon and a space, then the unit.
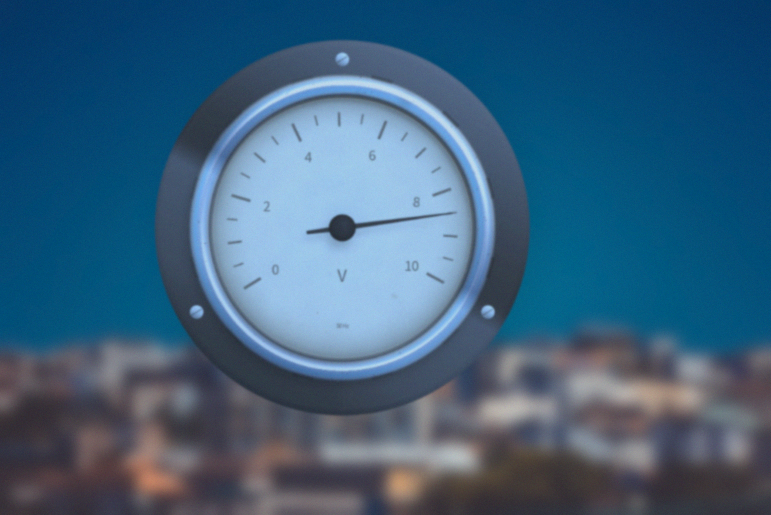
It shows 8.5; V
